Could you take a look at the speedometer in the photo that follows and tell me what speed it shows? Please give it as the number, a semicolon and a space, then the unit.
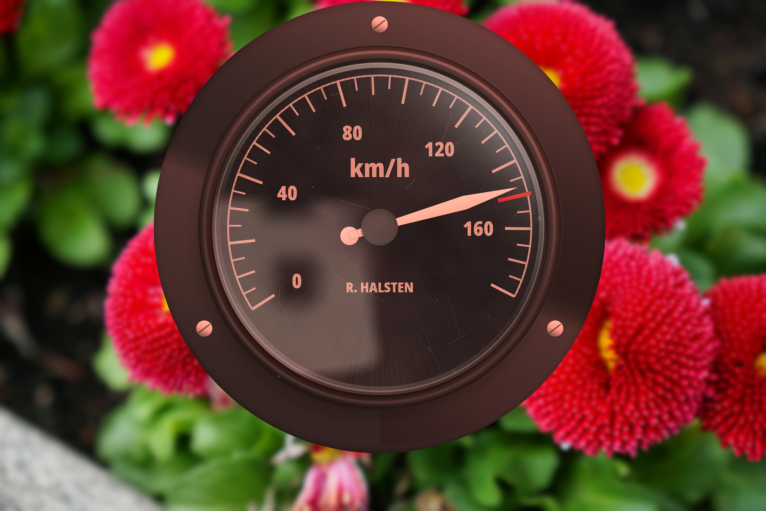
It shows 147.5; km/h
